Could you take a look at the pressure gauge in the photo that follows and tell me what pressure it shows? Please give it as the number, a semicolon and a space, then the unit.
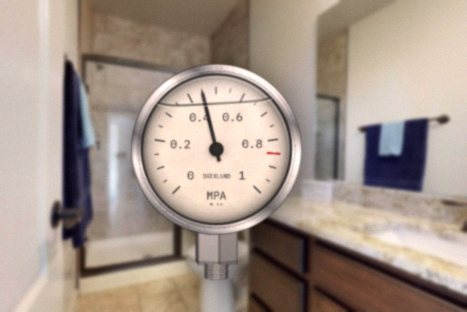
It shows 0.45; MPa
